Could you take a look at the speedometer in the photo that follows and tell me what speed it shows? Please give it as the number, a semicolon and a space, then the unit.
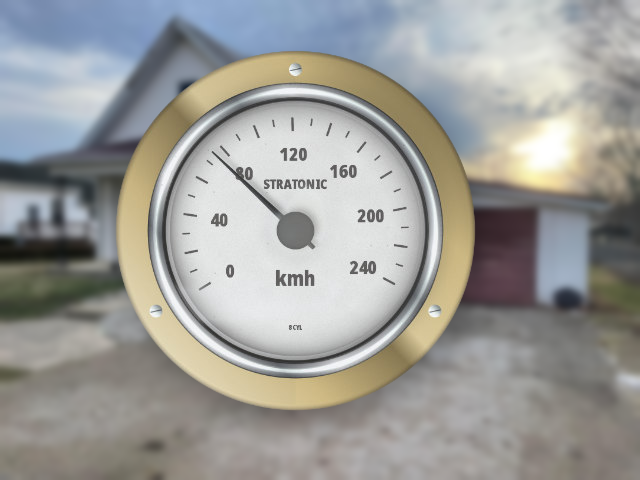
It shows 75; km/h
